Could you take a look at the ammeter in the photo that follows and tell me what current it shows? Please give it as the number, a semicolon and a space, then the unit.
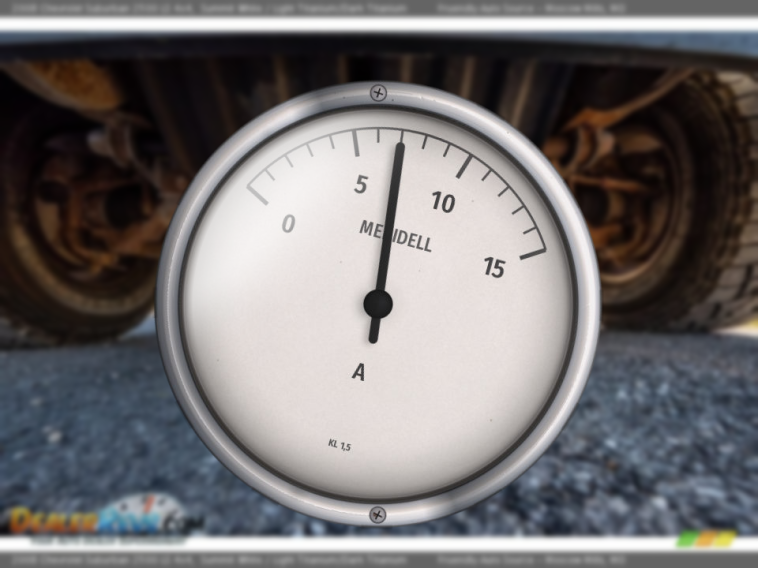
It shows 7; A
